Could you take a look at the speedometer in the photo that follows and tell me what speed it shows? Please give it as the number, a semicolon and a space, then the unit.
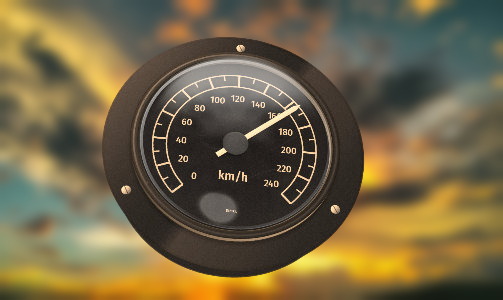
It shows 165; km/h
